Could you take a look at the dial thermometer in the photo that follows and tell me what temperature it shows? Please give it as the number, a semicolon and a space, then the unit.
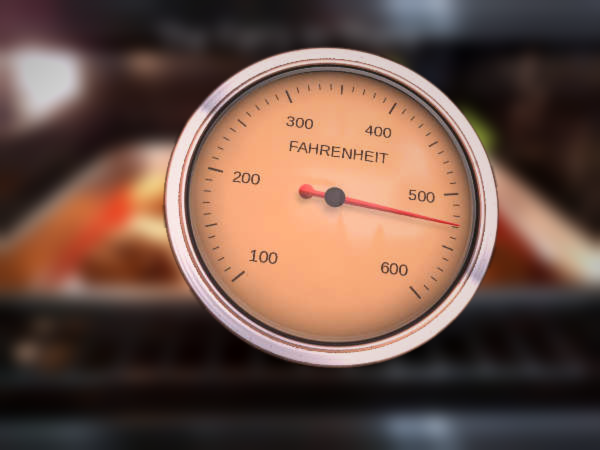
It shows 530; °F
